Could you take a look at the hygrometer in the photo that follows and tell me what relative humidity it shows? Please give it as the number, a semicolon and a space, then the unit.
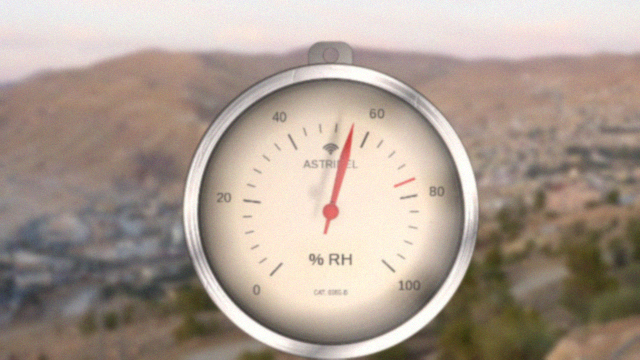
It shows 56; %
